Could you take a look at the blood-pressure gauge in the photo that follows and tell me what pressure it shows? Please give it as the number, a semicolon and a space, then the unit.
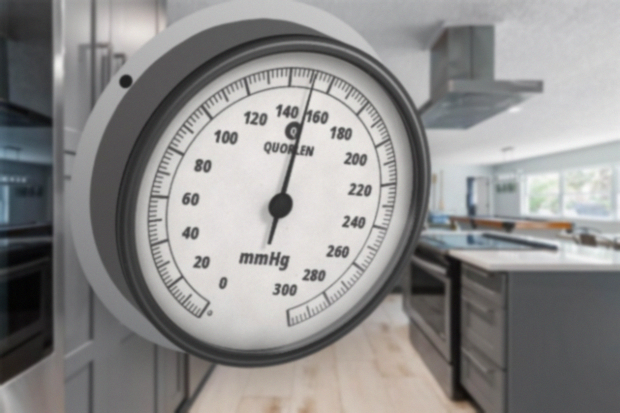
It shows 150; mmHg
